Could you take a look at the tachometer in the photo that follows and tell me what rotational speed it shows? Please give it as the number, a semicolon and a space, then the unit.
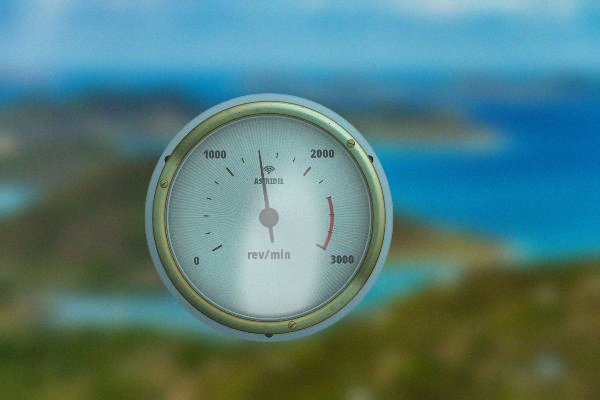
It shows 1400; rpm
